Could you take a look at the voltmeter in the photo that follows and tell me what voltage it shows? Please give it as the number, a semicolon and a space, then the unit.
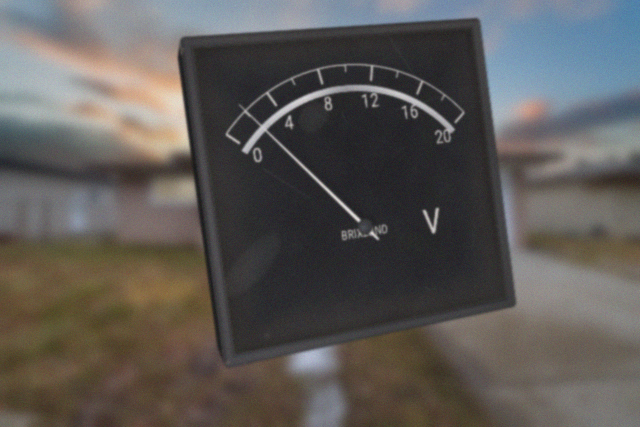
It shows 2; V
